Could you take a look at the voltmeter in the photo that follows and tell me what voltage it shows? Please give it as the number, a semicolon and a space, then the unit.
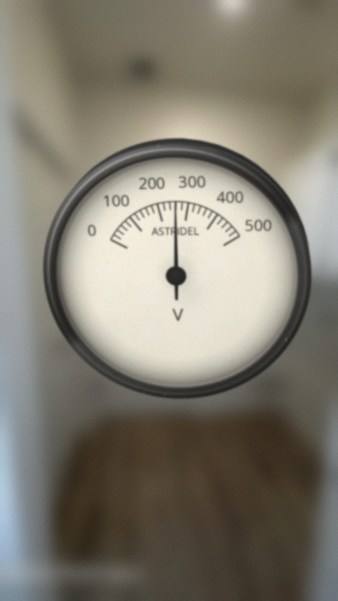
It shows 260; V
